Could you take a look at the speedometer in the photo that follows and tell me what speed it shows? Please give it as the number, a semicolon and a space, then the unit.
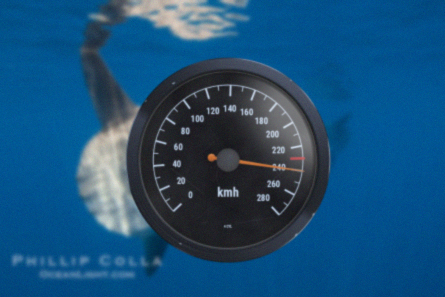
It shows 240; km/h
